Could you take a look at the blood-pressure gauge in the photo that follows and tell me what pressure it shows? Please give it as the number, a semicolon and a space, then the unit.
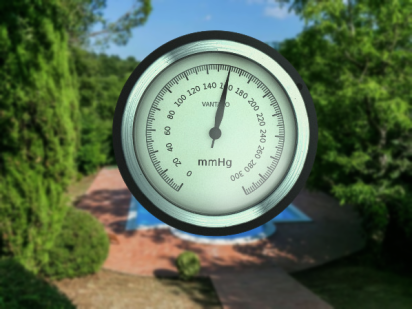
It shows 160; mmHg
